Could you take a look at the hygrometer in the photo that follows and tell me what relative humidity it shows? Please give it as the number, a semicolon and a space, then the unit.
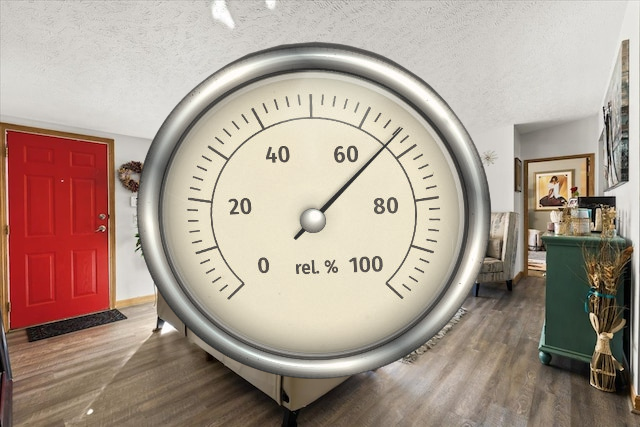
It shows 66; %
